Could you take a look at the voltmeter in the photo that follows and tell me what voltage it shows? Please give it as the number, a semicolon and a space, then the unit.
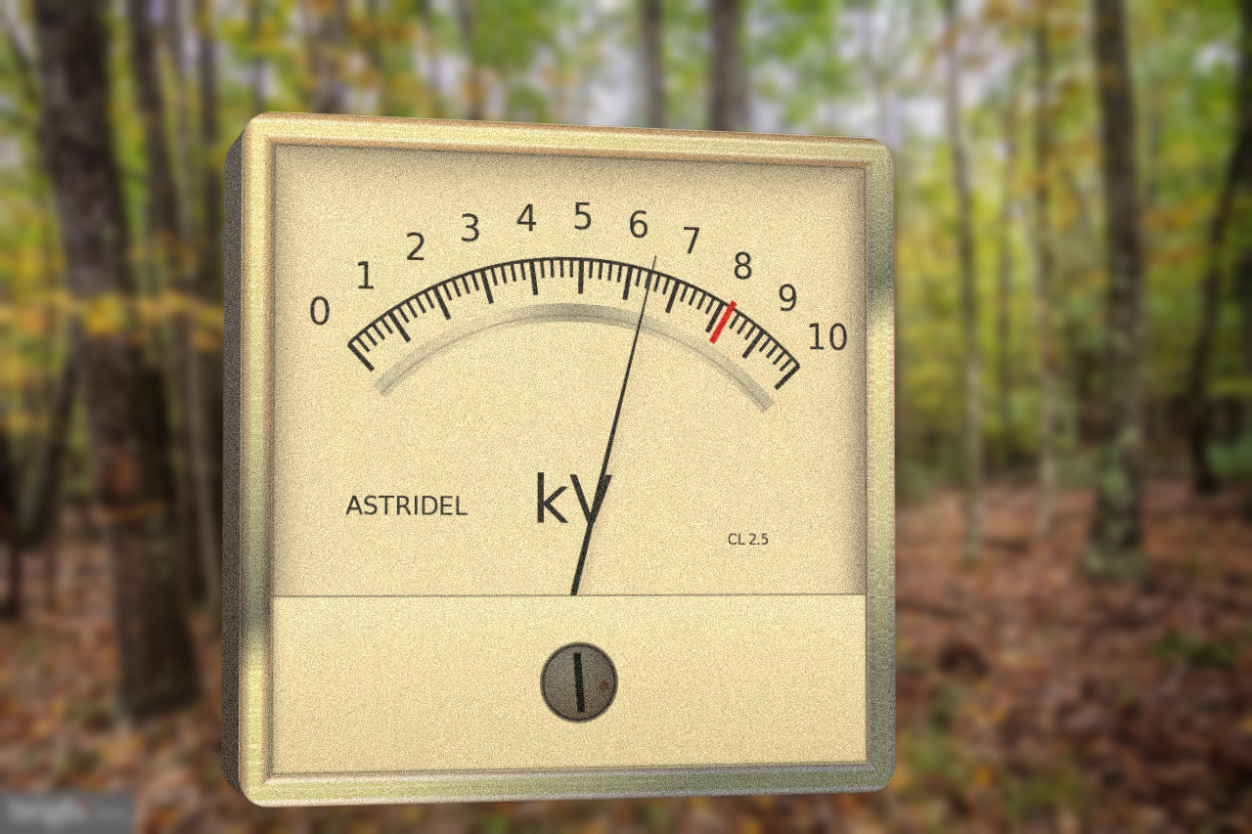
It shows 6.4; kV
